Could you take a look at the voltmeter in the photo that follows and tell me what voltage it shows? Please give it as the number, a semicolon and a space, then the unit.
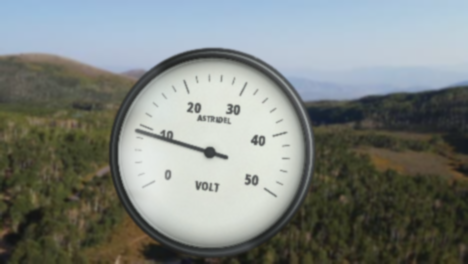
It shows 9; V
